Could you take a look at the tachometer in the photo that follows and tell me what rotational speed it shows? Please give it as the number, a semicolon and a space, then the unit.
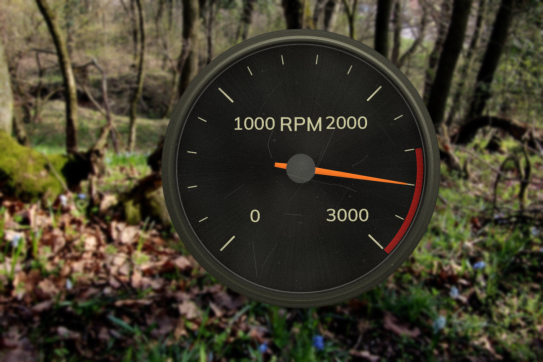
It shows 2600; rpm
